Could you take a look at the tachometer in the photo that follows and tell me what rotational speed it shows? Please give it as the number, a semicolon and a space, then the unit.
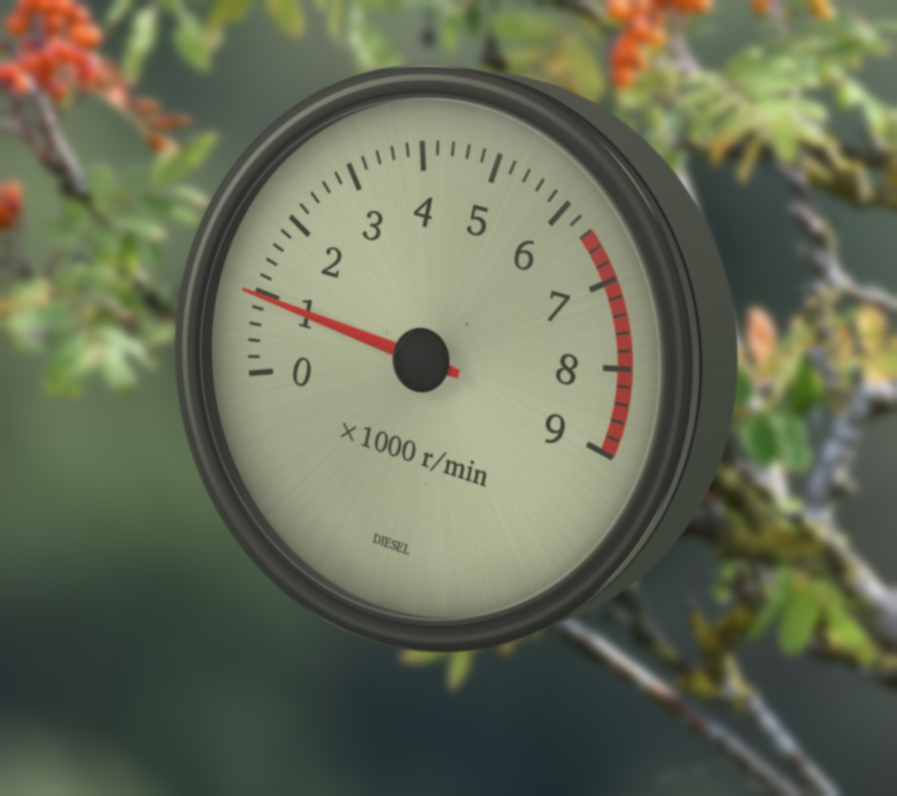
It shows 1000; rpm
